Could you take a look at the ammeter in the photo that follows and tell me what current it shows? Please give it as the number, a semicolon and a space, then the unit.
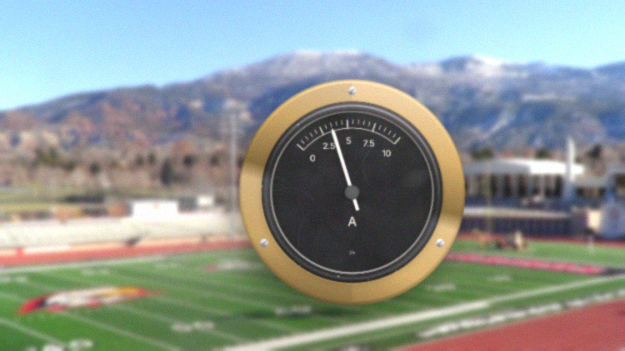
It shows 3.5; A
